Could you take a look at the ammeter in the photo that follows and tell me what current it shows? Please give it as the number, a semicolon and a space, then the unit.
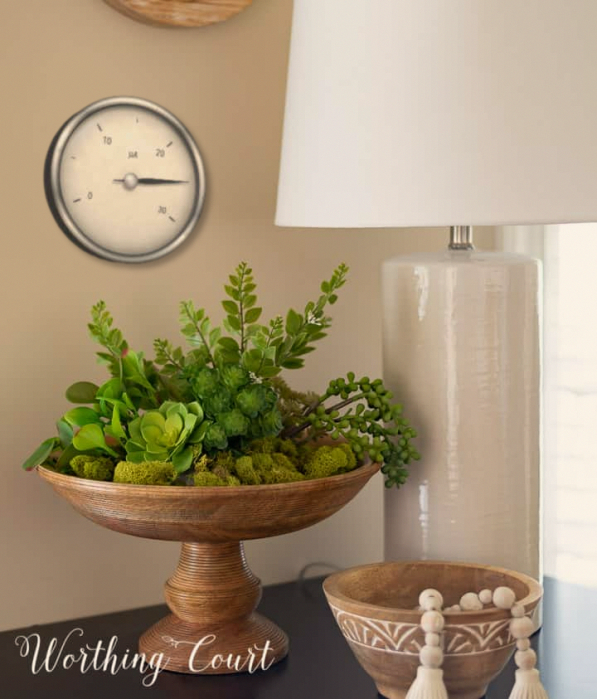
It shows 25; µA
